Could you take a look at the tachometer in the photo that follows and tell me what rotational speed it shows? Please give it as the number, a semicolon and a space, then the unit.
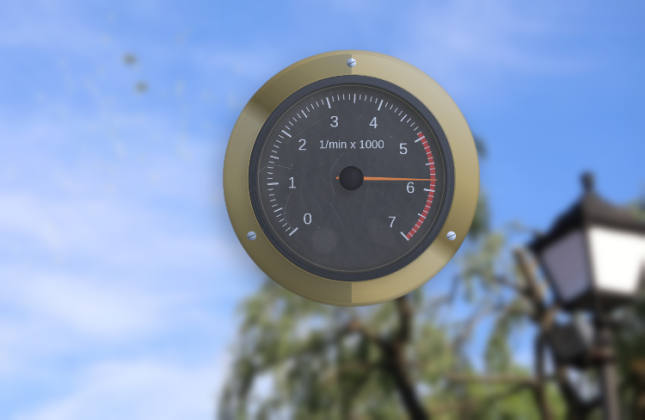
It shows 5800; rpm
